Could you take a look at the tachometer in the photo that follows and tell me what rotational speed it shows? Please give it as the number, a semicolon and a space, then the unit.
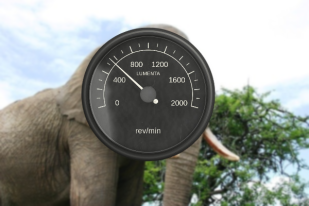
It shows 550; rpm
